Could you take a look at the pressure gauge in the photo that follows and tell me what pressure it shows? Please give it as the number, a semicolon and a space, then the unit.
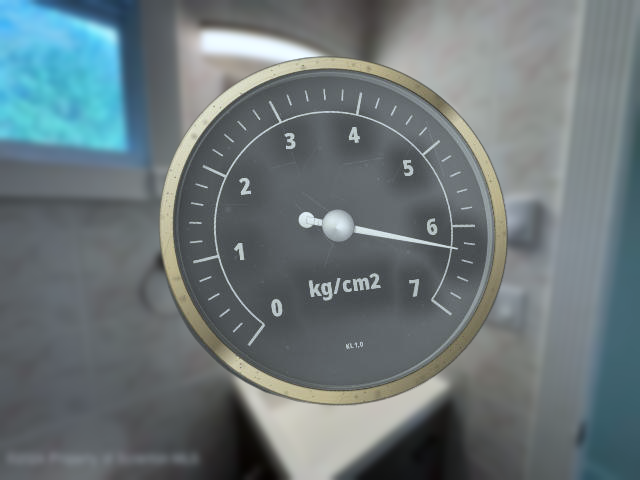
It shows 6.3; kg/cm²
